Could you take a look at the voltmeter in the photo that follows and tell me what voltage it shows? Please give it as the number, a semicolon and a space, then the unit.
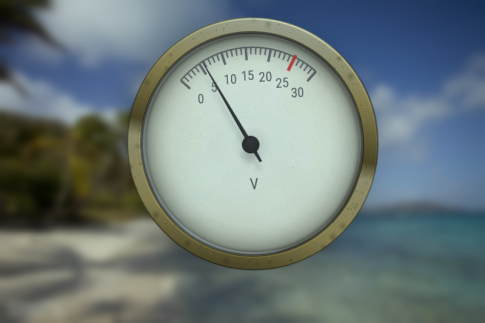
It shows 6; V
